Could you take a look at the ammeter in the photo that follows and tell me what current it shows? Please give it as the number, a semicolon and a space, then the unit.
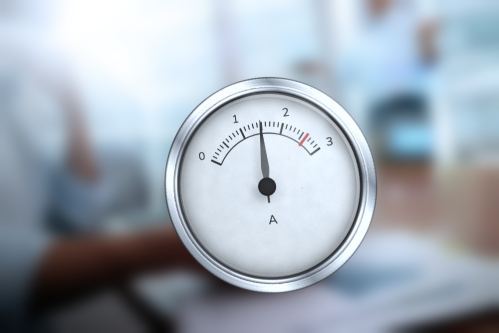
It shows 1.5; A
